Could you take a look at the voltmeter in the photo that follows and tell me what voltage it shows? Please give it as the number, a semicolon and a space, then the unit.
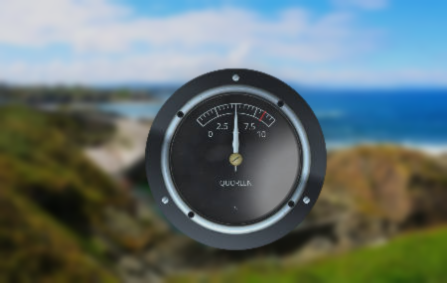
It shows 5; V
